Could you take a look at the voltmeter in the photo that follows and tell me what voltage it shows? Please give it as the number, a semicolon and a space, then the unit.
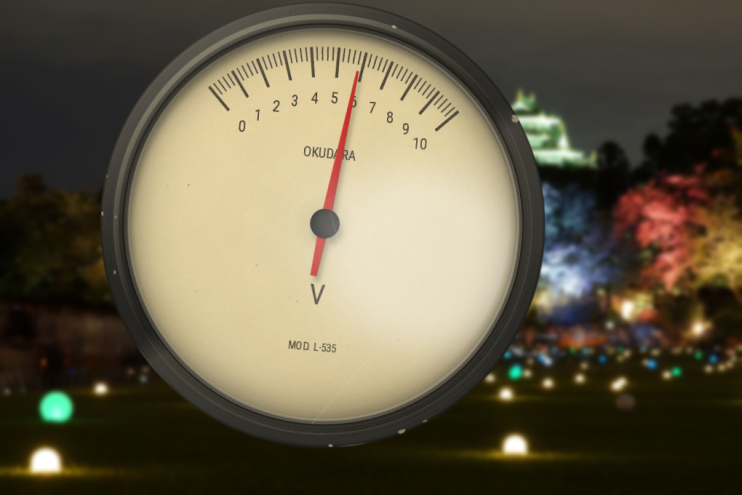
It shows 5.8; V
